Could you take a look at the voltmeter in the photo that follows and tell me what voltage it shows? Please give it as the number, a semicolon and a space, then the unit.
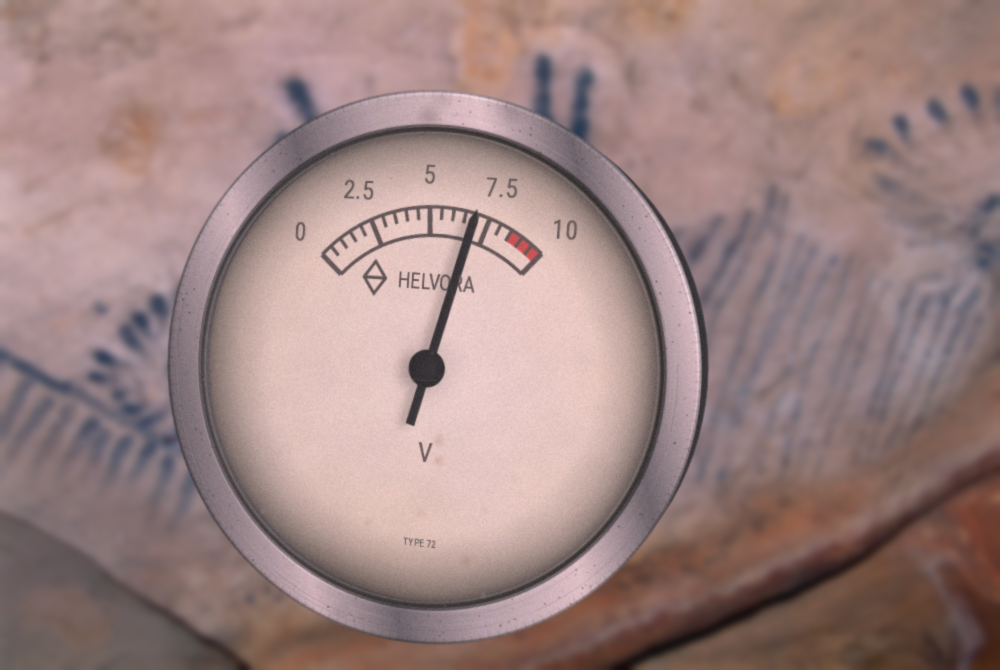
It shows 7; V
